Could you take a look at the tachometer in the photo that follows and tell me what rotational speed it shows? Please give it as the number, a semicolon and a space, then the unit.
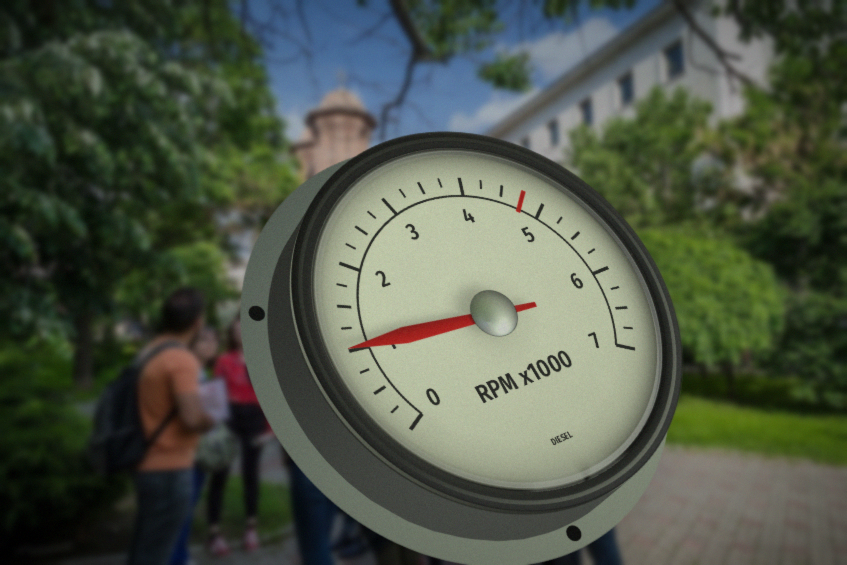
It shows 1000; rpm
